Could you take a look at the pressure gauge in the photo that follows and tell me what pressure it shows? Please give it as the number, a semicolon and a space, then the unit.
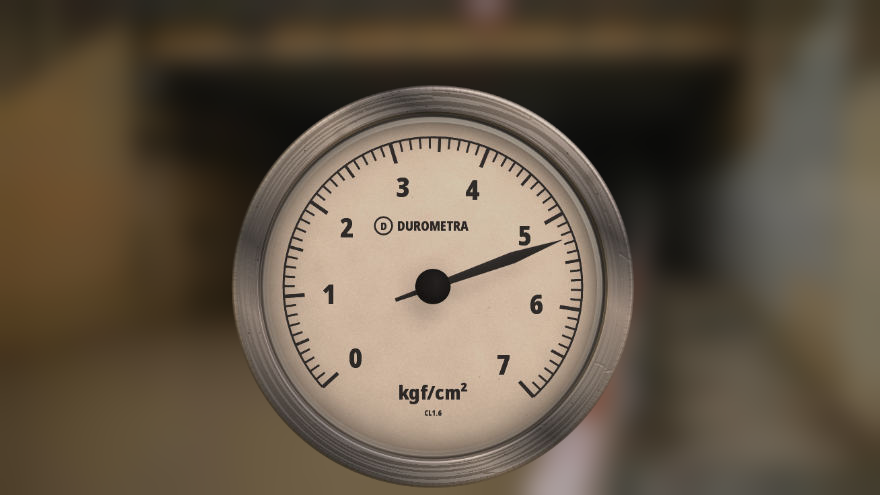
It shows 5.25; kg/cm²
